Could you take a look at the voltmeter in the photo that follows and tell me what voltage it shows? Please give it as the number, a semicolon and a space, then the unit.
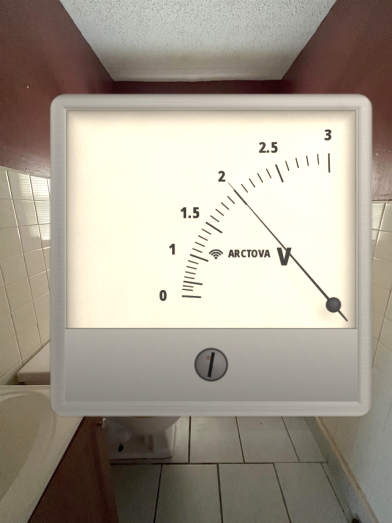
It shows 2; V
